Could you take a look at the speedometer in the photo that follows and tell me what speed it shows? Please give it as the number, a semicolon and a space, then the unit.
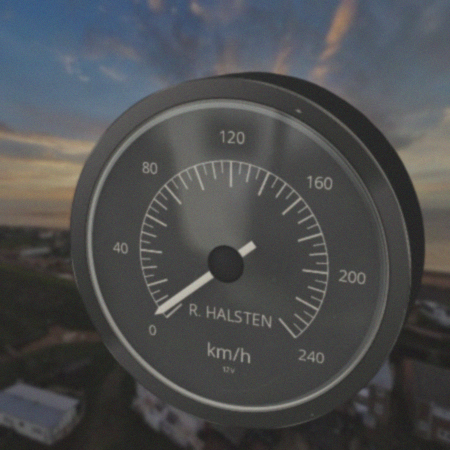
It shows 5; km/h
